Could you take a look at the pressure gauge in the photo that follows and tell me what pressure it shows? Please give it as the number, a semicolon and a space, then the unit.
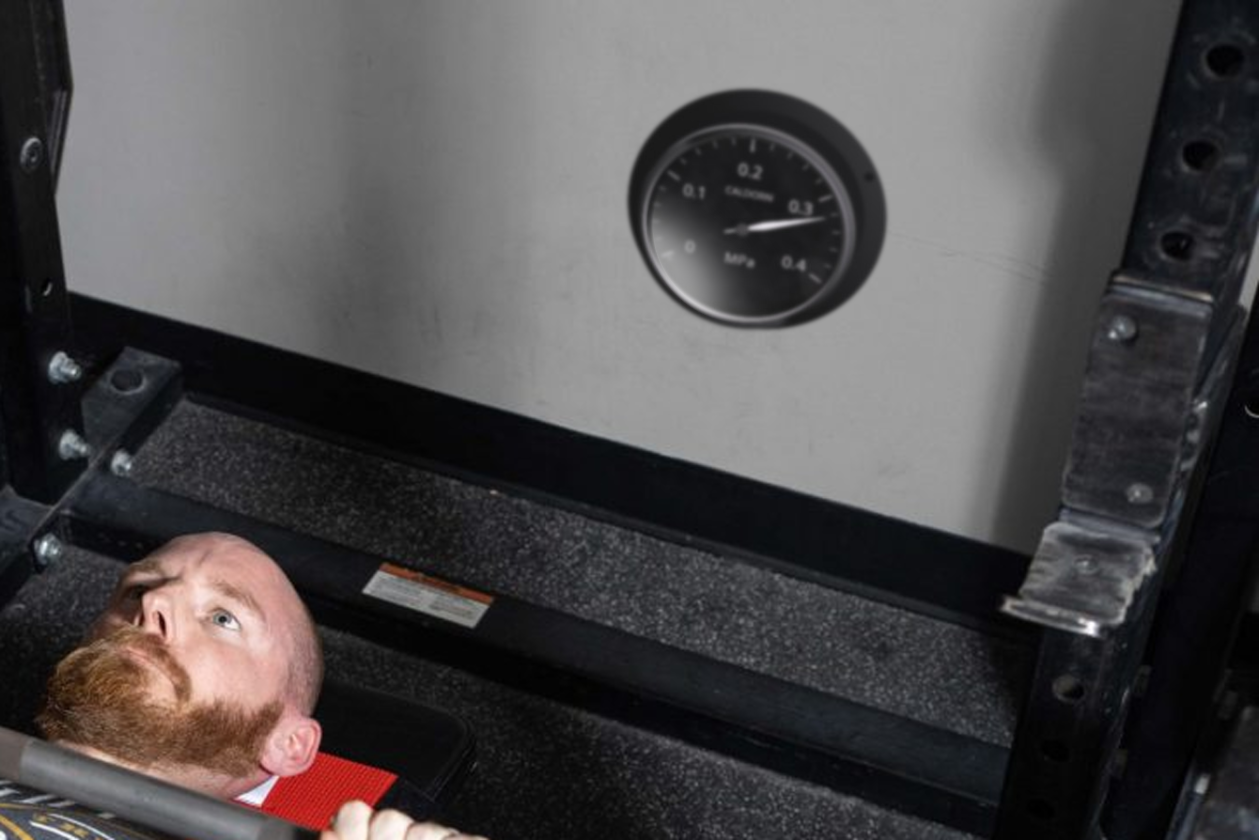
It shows 0.32; MPa
